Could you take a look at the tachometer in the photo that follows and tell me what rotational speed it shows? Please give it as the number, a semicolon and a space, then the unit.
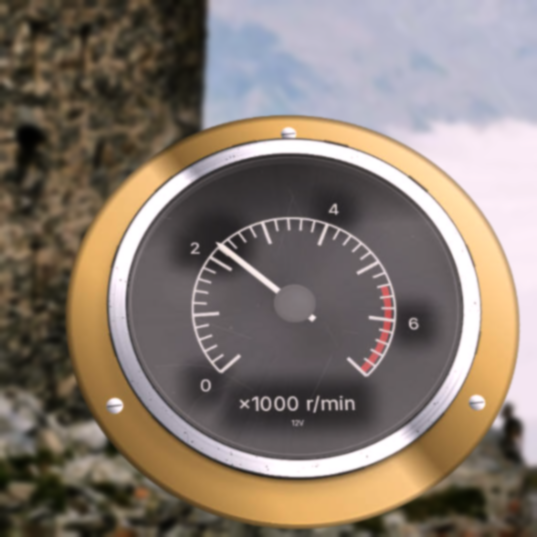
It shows 2200; rpm
